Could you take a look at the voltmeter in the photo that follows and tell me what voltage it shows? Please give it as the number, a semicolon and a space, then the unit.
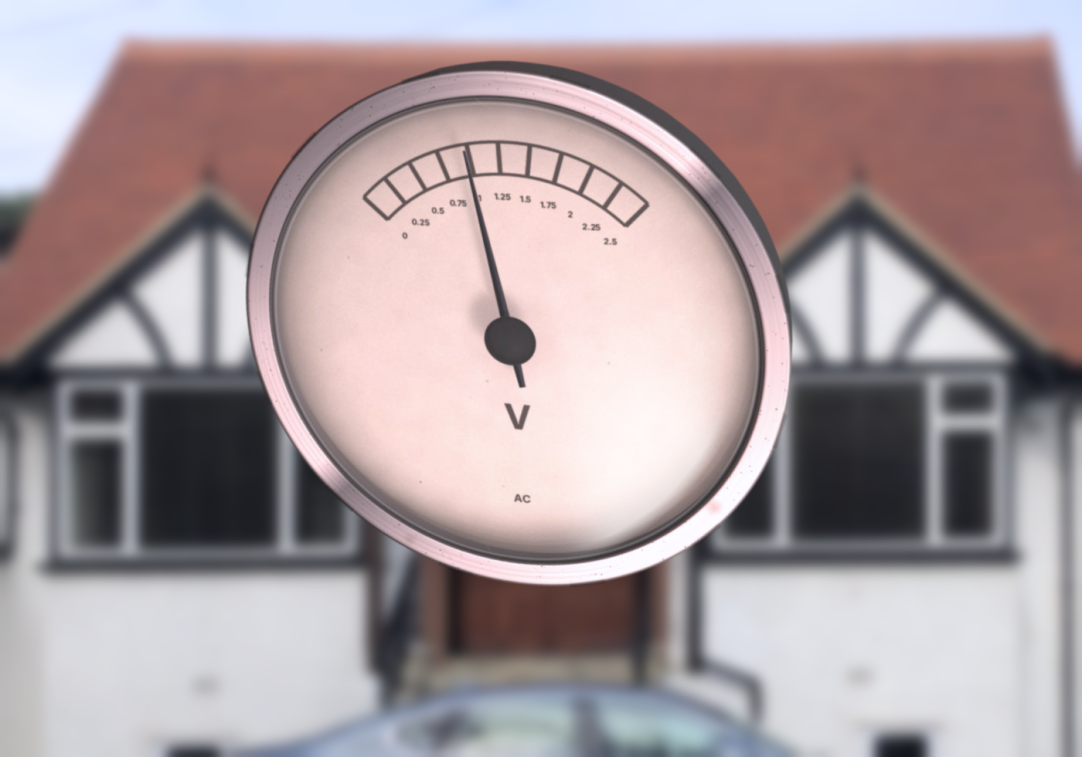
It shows 1; V
